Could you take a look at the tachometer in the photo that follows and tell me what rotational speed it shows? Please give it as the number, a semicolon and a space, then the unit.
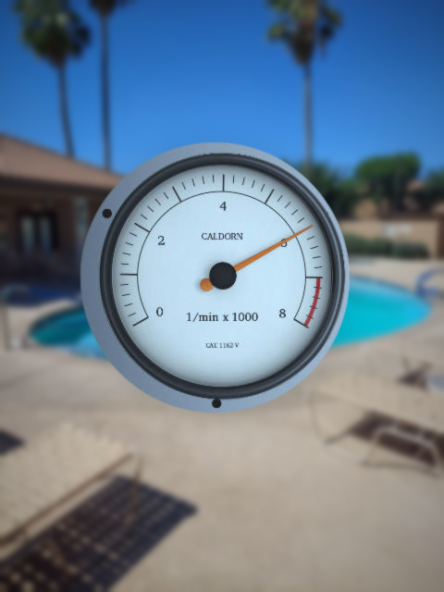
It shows 6000; rpm
